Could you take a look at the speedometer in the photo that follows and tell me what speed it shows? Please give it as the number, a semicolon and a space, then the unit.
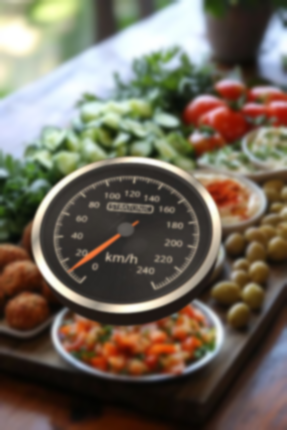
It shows 10; km/h
